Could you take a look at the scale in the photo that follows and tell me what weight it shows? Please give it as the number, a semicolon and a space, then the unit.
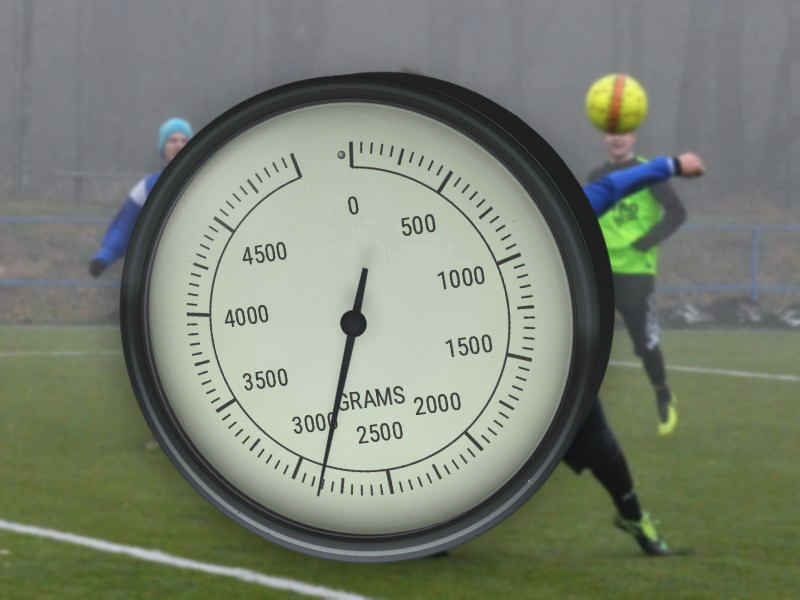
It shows 2850; g
